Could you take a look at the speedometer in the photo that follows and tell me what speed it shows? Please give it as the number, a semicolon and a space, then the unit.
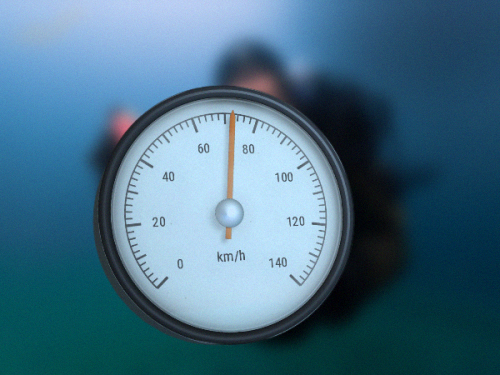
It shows 72; km/h
